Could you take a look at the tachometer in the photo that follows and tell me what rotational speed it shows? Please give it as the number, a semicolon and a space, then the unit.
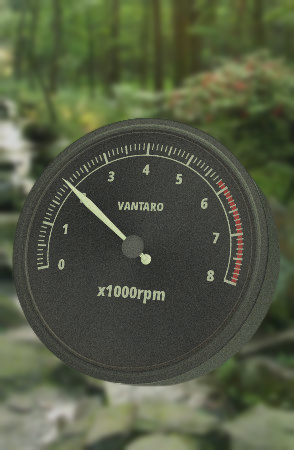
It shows 2000; rpm
